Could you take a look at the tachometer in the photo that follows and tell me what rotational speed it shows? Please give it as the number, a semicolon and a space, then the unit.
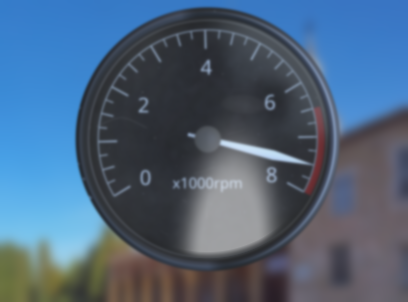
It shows 7500; rpm
